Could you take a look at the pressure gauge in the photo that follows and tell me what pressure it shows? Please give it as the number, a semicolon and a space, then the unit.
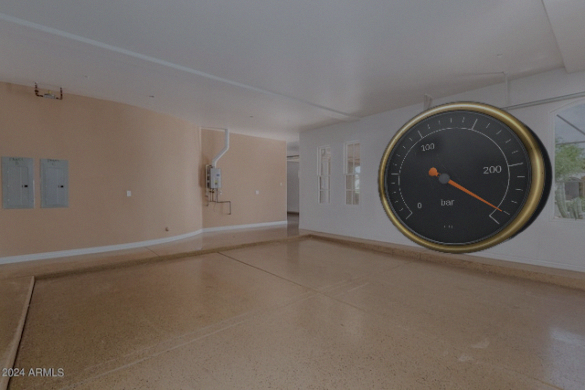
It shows 240; bar
